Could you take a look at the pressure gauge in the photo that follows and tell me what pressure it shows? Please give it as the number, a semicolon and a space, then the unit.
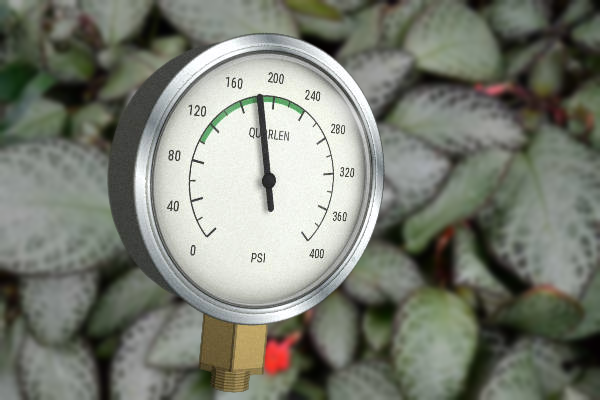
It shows 180; psi
